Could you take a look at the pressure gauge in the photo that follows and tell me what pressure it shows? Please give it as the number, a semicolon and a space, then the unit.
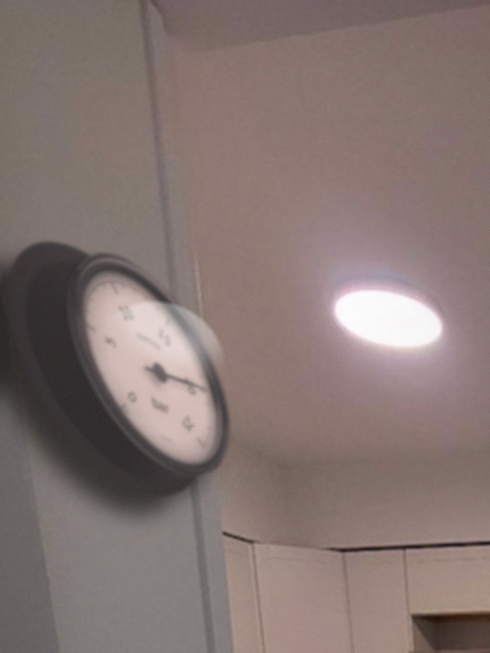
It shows 20; bar
